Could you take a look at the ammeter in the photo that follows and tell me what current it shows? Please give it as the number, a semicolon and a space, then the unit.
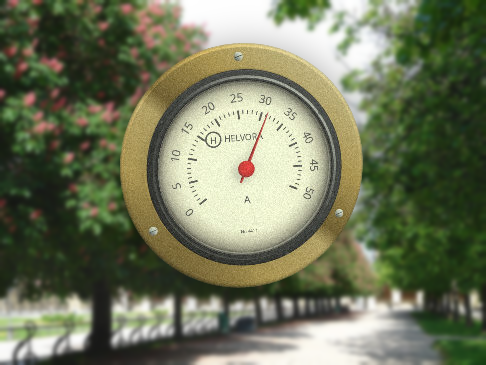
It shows 31; A
